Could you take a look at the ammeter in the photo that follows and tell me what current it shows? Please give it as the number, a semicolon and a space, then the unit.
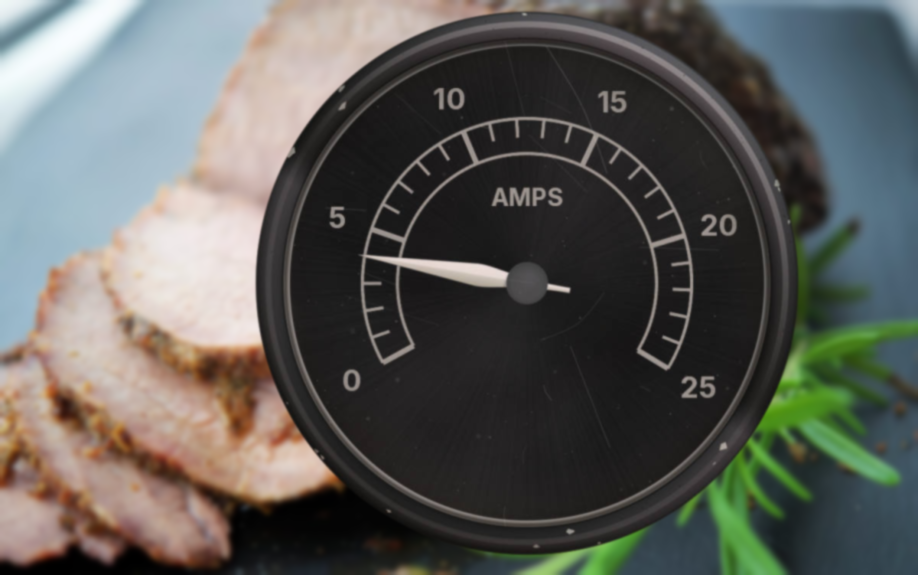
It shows 4; A
